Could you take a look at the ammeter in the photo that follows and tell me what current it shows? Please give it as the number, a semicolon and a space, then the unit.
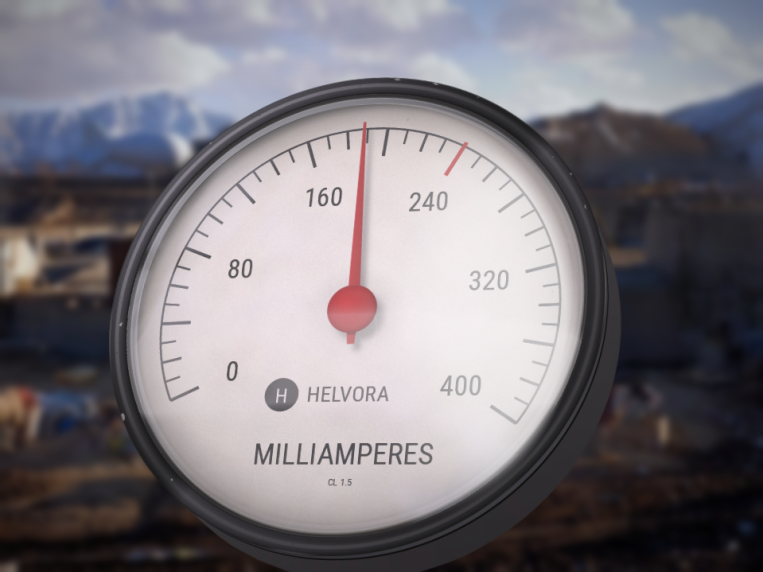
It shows 190; mA
